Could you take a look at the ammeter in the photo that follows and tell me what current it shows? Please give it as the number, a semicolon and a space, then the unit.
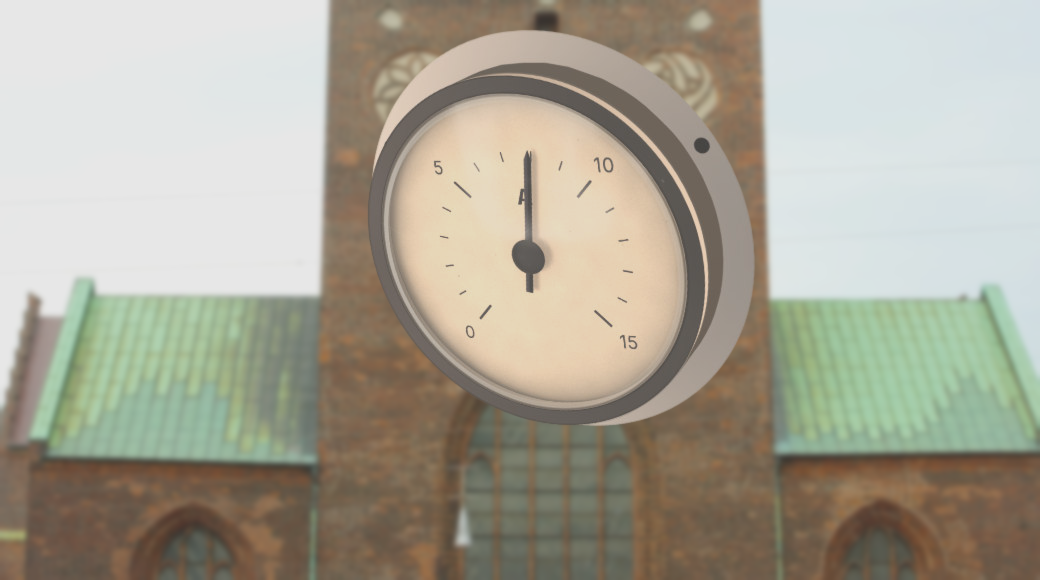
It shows 8; A
